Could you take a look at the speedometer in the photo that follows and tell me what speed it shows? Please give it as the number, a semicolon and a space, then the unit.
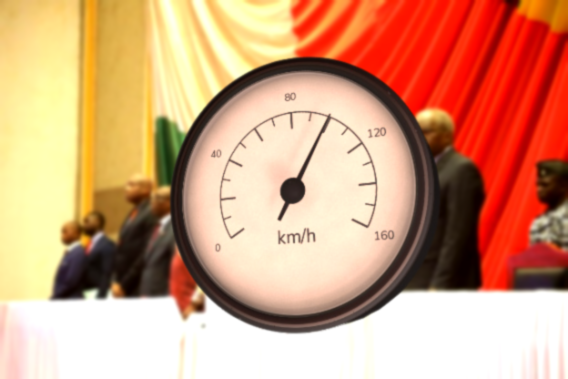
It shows 100; km/h
